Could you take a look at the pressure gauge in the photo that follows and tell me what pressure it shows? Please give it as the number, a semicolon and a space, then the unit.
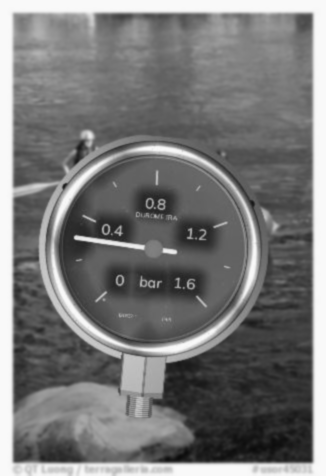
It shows 0.3; bar
